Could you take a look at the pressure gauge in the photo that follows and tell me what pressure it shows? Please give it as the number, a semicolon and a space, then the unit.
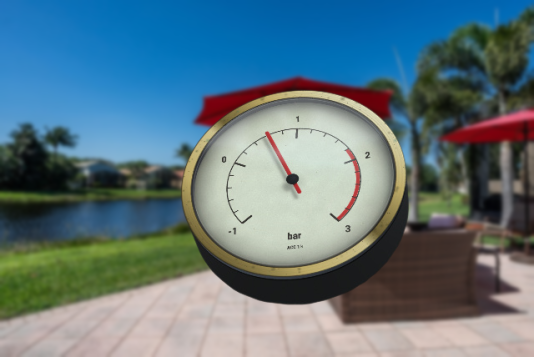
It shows 0.6; bar
